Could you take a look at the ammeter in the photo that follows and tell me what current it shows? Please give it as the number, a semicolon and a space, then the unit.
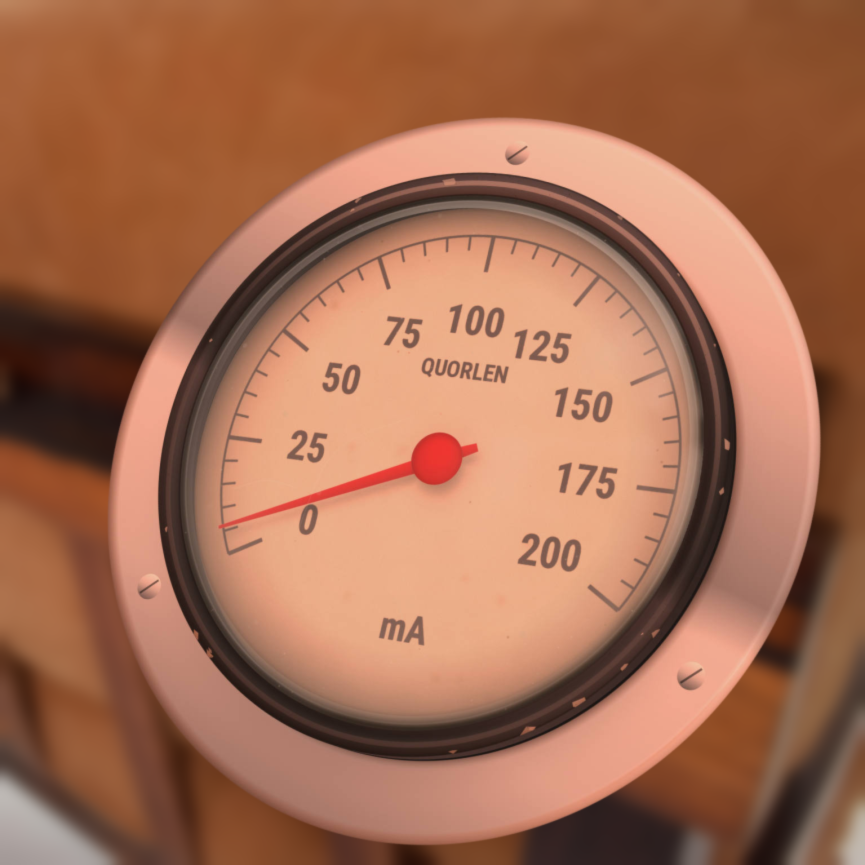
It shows 5; mA
